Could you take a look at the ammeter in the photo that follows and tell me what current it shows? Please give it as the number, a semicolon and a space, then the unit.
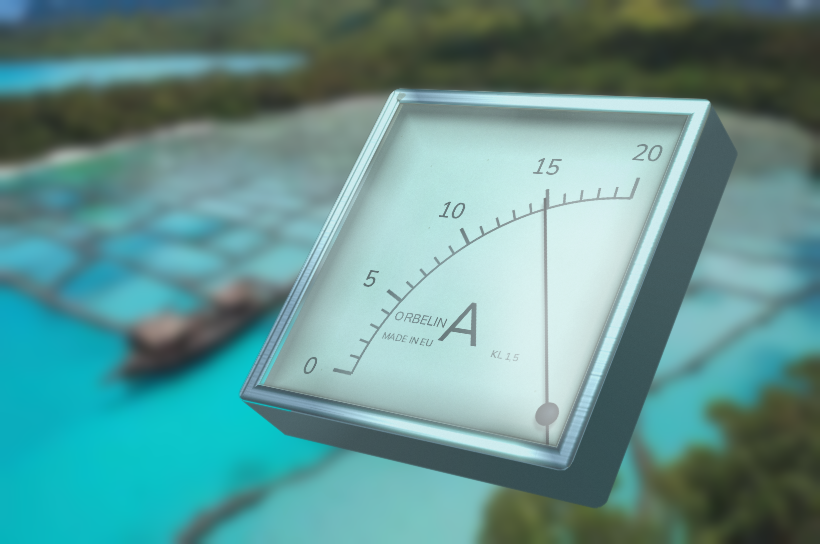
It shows 15; A
